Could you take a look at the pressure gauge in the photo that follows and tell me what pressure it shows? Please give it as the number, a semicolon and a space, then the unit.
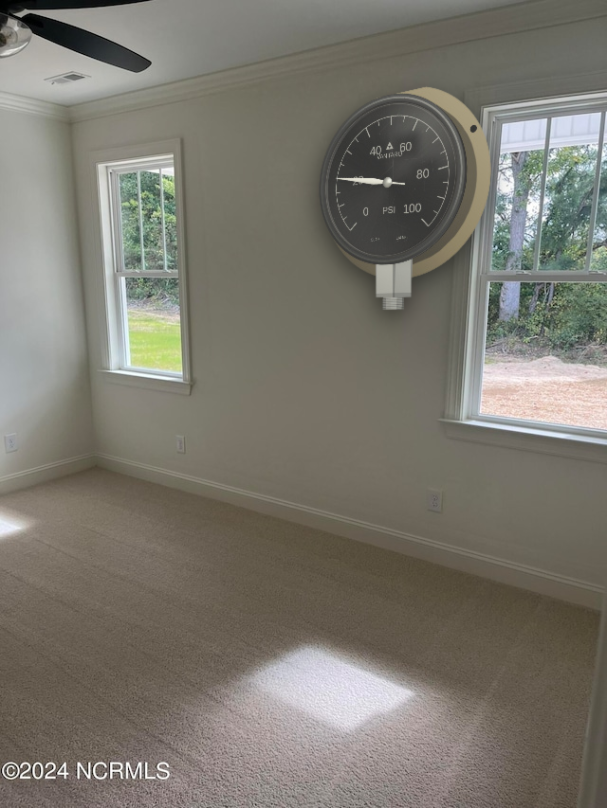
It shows 20; psi
